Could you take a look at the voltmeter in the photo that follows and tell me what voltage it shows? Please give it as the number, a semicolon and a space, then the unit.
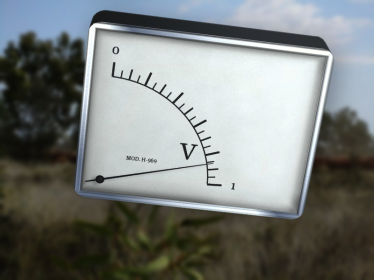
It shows 0.85; V
